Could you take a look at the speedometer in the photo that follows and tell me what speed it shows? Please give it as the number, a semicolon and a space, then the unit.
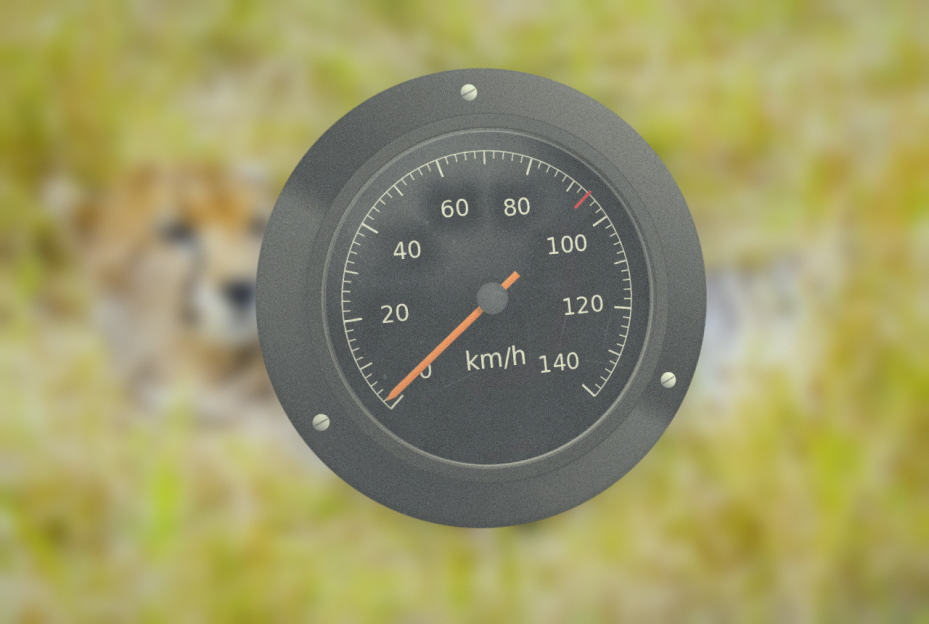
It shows 2; km/h
